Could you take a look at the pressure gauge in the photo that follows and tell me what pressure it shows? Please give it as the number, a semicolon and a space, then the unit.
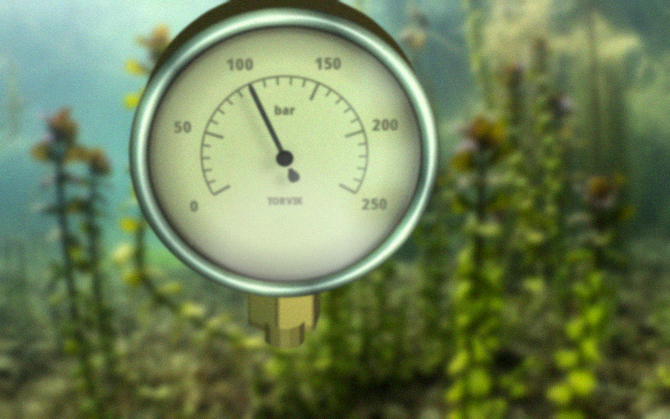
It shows 100; bar
